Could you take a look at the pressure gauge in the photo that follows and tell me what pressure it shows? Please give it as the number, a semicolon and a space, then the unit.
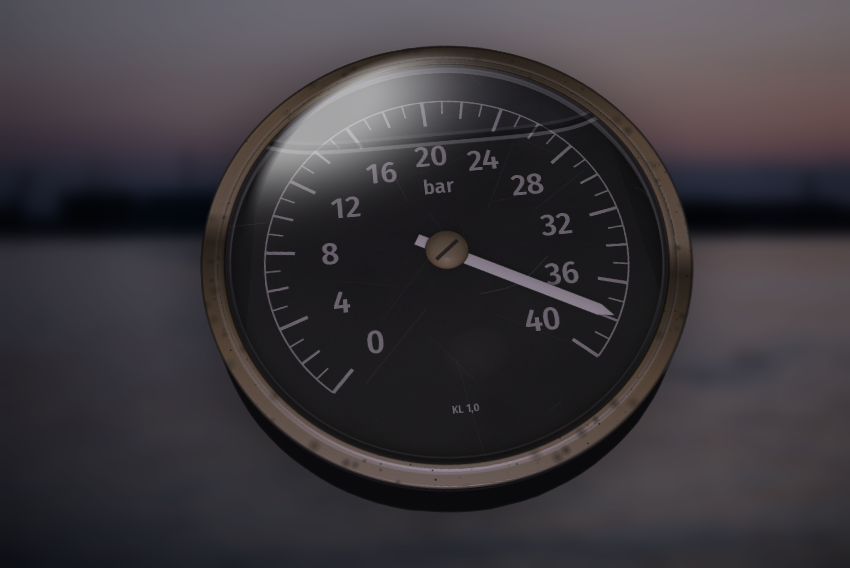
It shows 38; bar
